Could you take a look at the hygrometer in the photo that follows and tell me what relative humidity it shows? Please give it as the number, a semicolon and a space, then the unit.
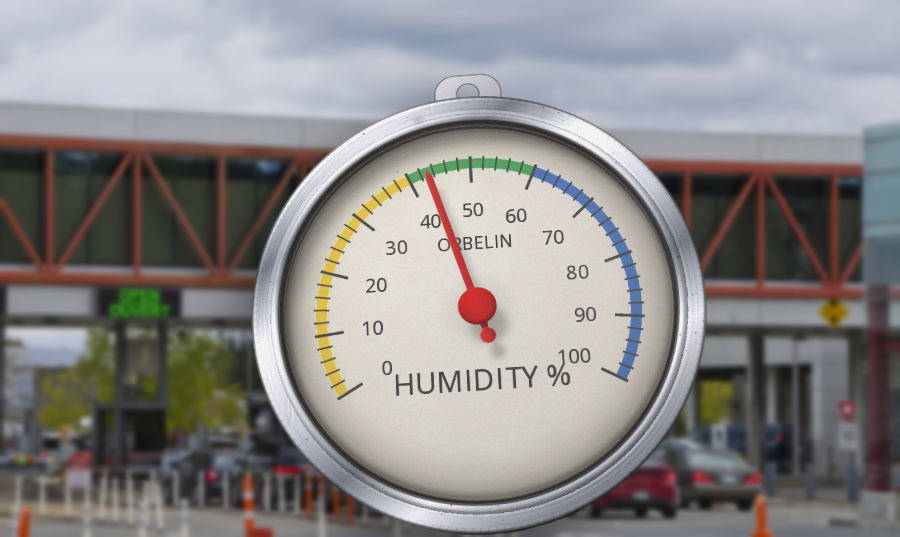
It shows 43; %
